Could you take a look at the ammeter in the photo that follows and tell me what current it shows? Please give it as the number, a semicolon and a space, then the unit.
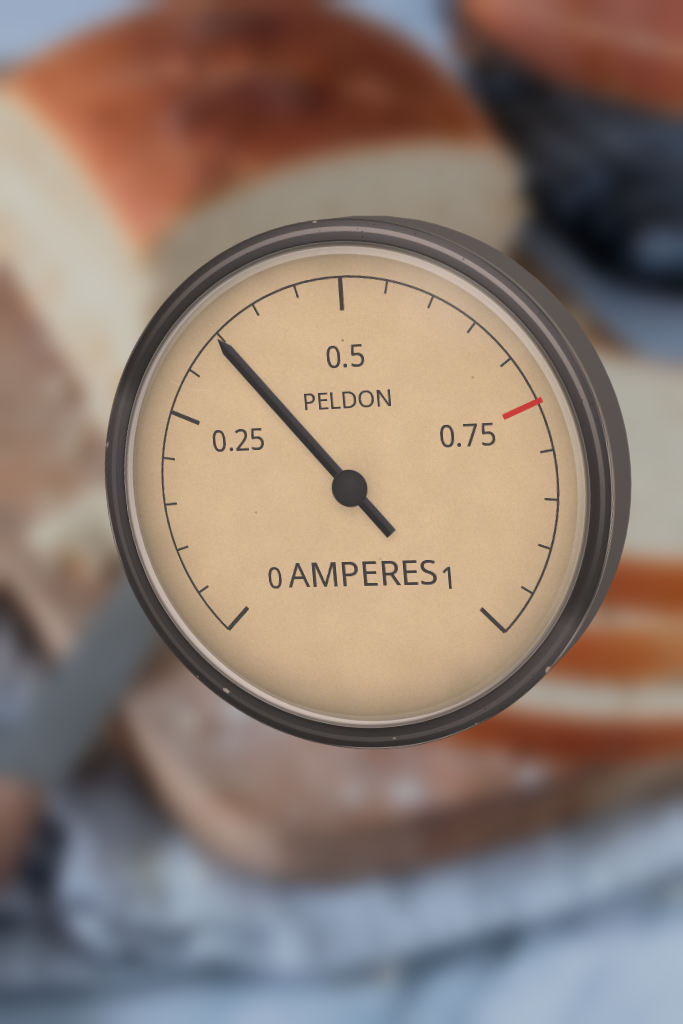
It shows 0.35; A
